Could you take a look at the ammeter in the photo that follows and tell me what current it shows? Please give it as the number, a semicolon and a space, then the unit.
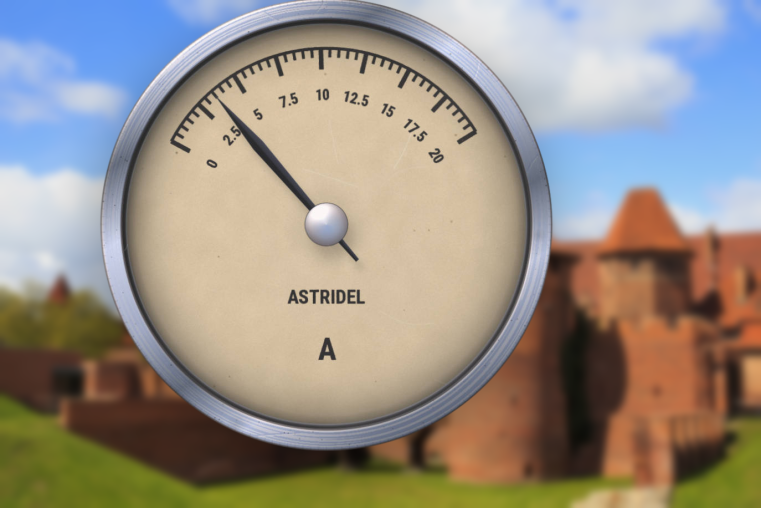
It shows 3.5; A
